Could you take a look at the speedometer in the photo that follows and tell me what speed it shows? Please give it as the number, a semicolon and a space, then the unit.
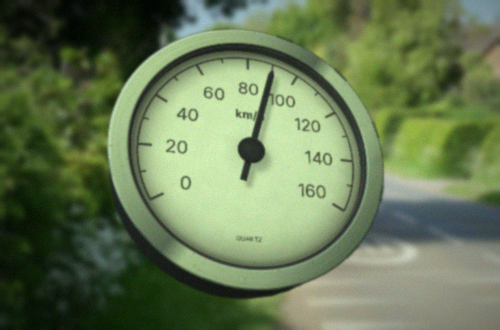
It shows 90; km/h
